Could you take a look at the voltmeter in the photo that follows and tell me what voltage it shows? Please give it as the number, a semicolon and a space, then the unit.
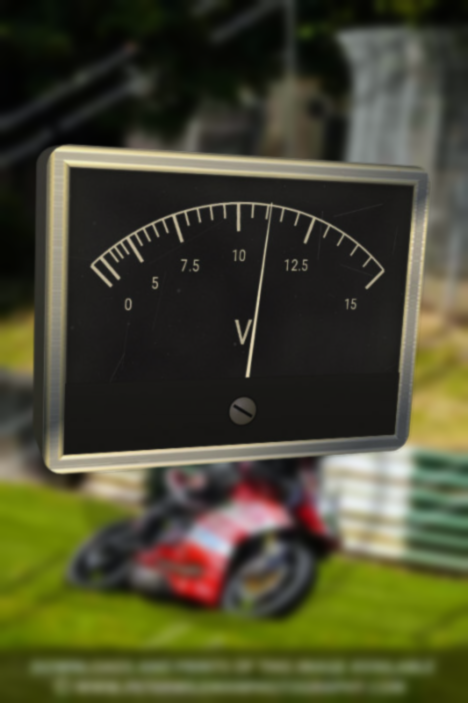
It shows 11; V
